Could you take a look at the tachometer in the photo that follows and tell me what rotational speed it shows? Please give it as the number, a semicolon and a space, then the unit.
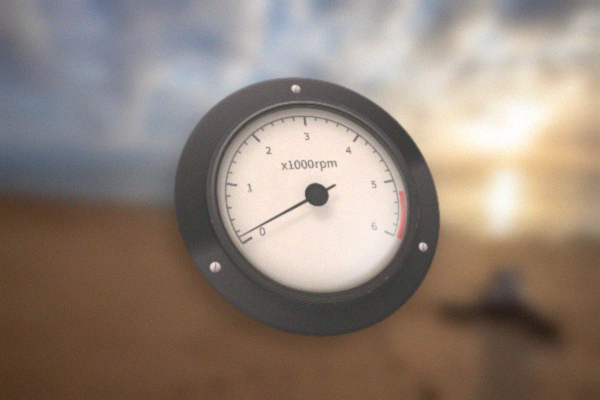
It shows 100; rpm
